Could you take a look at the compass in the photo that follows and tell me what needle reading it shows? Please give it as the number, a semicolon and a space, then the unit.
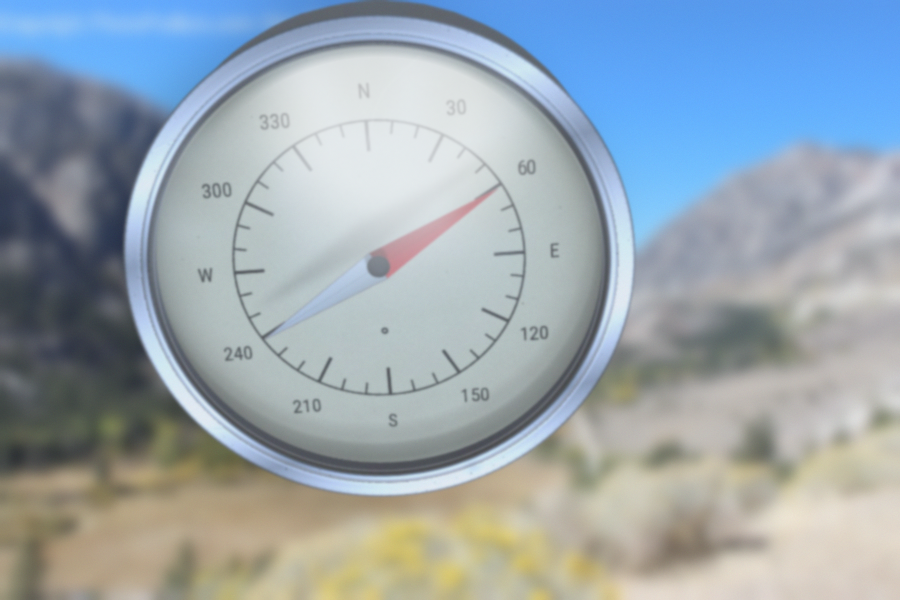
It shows 60; °
